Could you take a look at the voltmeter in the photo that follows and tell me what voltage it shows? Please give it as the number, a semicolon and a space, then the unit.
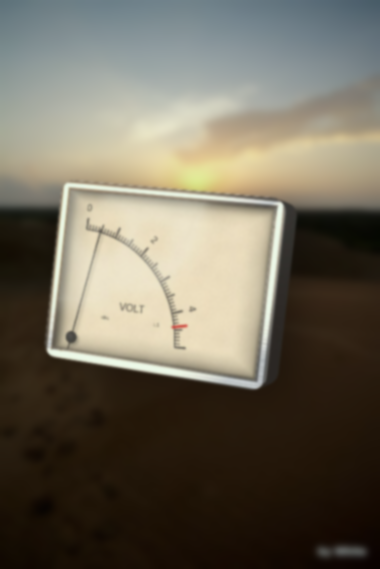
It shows 0.5; V
